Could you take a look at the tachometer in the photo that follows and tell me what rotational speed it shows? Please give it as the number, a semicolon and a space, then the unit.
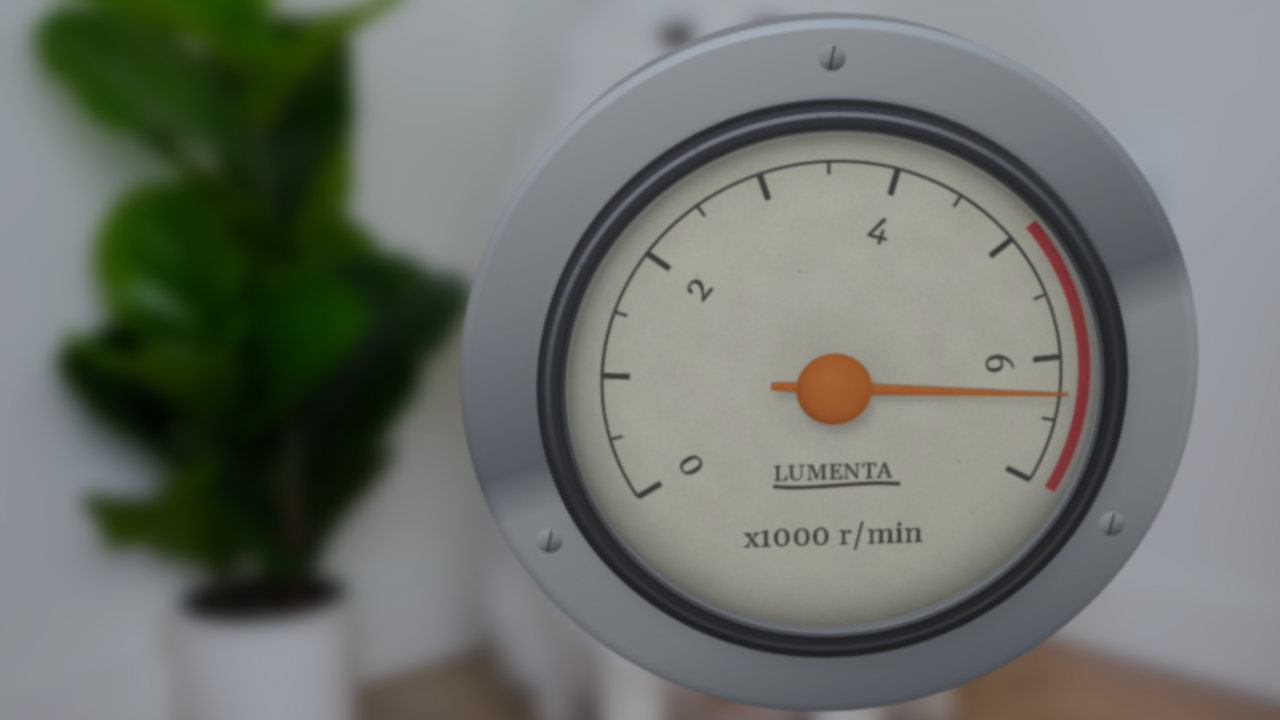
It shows 6250; rpm
